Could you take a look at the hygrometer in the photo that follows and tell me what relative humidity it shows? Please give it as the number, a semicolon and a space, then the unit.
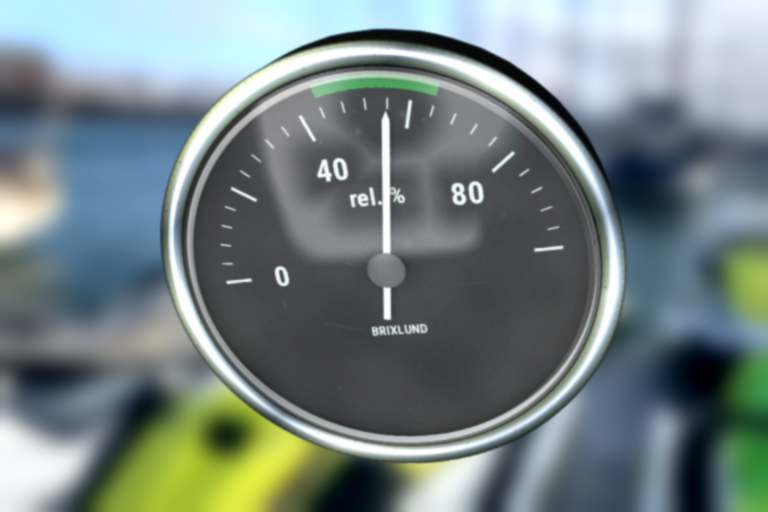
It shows 56; %
